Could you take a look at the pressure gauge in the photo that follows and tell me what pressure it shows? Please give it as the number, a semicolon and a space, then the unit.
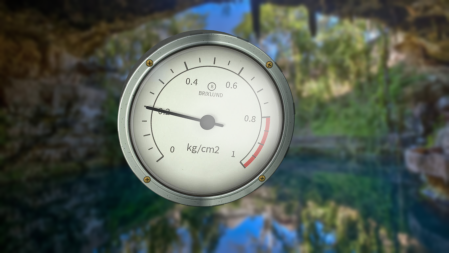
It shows 0.2; kg/cm²
